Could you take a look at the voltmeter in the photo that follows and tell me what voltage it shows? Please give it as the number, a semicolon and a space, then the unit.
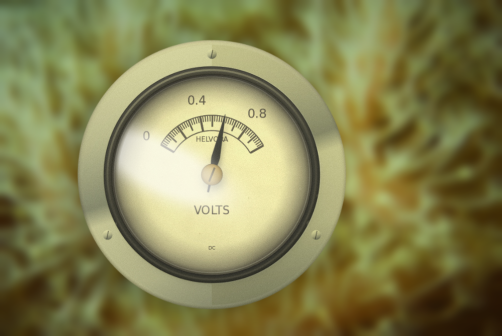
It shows 0.6; V
